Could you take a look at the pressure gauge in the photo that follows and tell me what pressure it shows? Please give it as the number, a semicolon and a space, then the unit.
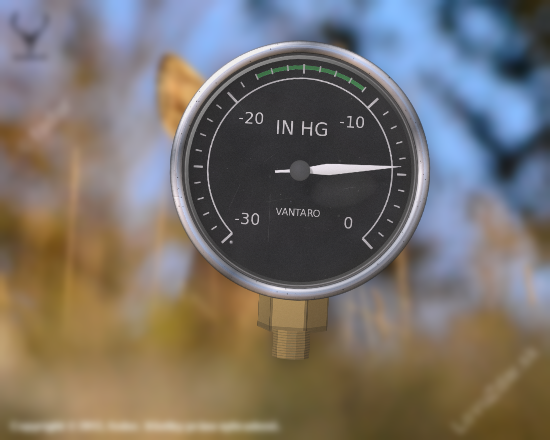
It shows -5.5; inHg
